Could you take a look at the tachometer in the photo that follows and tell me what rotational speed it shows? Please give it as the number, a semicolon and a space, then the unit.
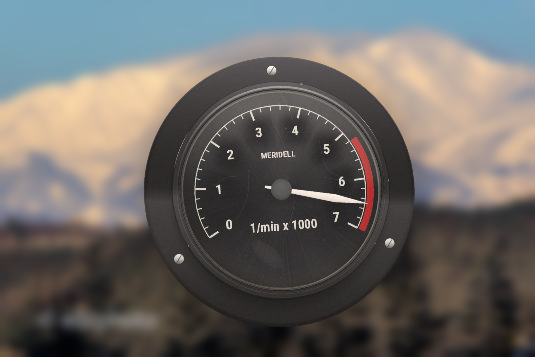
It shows 6500; rpm
